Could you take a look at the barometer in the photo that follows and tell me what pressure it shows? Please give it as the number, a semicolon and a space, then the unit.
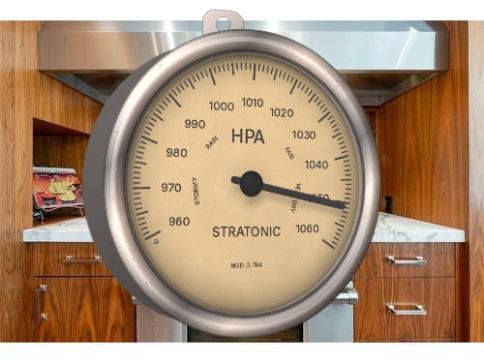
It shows 1051; hPa
